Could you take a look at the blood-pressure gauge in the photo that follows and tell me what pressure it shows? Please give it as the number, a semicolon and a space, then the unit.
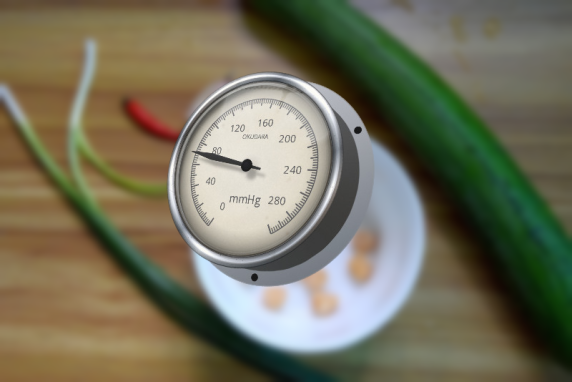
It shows 70; mmHg
